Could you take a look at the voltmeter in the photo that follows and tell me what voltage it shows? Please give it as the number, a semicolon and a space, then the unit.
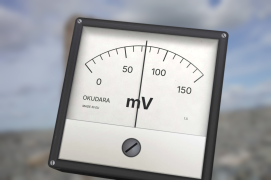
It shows 75; mV
